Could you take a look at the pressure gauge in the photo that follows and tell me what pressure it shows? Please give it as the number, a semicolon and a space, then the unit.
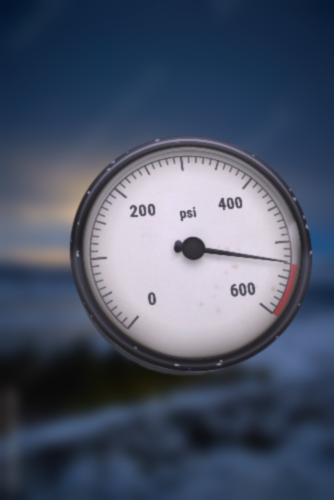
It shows 530; psi
